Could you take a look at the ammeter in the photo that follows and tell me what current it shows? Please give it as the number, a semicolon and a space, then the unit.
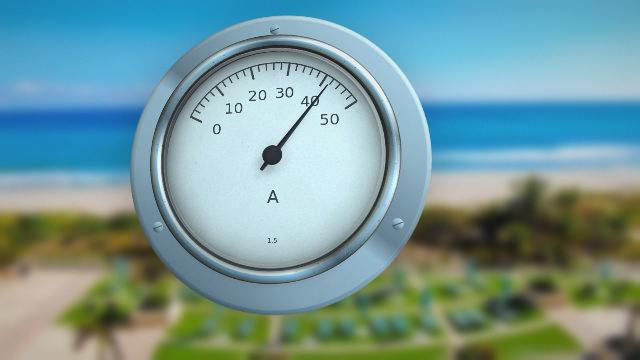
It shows 42; A
